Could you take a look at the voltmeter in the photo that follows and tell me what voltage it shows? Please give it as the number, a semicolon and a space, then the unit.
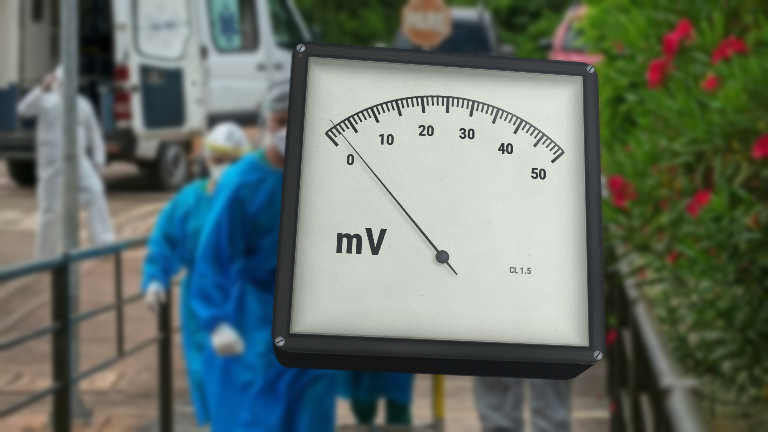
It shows 2; mV
